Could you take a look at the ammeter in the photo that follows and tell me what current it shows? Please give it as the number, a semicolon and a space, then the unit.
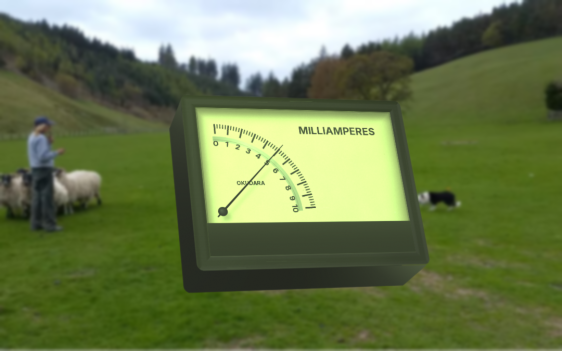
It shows 5; mA
